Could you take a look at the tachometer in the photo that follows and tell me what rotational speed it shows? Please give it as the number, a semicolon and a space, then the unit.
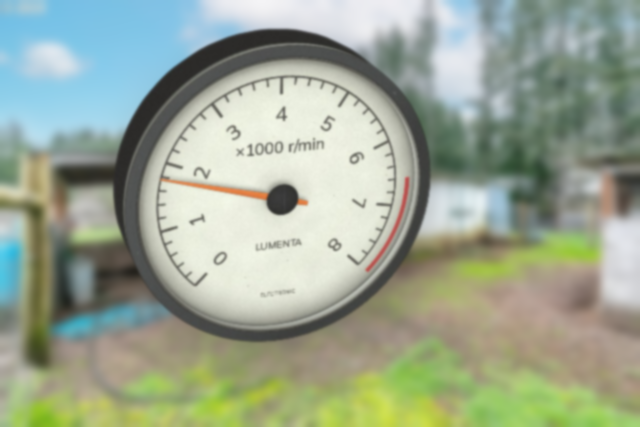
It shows 1800; rpm
